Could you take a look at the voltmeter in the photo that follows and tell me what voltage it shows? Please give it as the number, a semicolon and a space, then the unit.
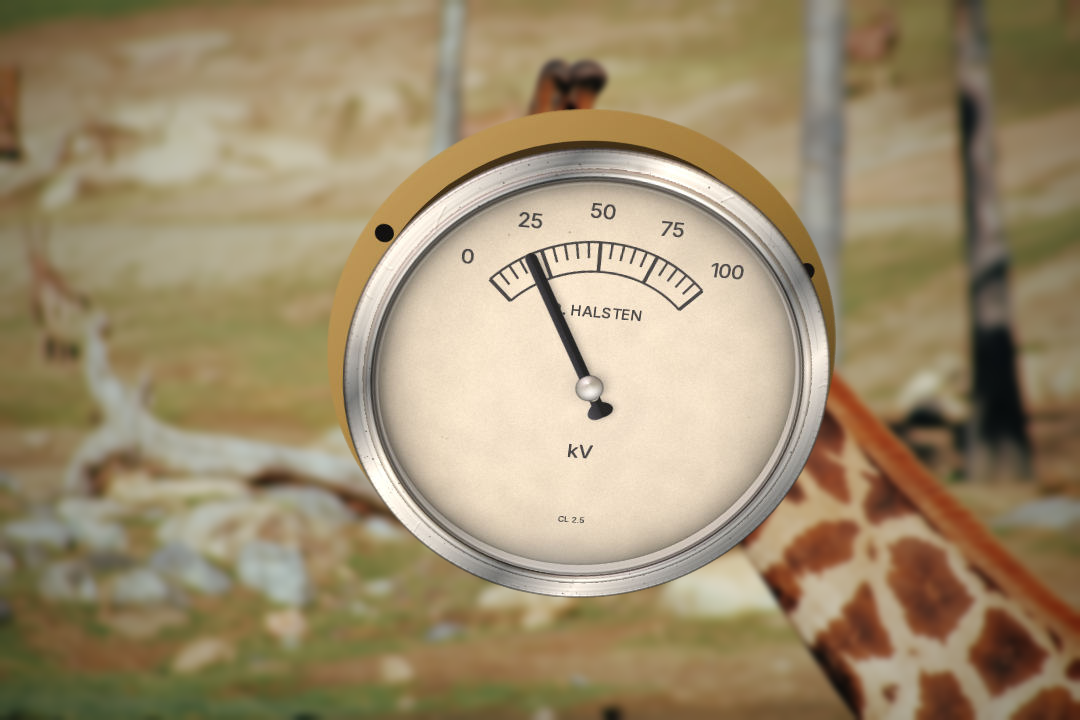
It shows 20; kV
